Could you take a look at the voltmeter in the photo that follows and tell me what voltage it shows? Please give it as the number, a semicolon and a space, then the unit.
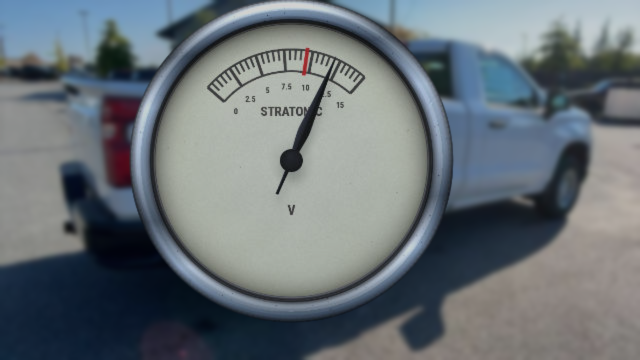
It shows 12; V
